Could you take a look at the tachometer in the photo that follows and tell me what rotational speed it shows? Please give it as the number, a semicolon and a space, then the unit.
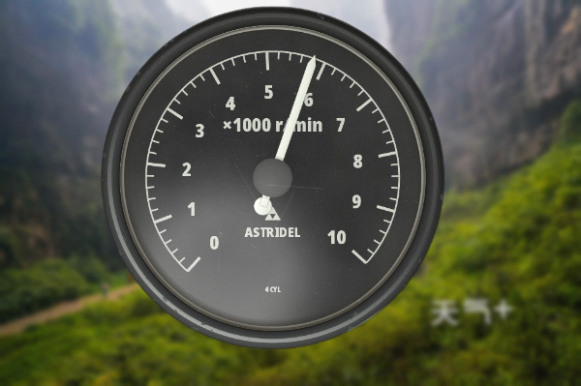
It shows 5800; rpm
